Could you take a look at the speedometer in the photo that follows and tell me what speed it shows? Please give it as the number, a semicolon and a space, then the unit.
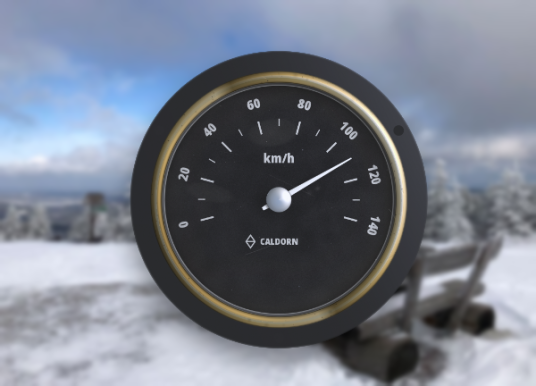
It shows 110; km/h
